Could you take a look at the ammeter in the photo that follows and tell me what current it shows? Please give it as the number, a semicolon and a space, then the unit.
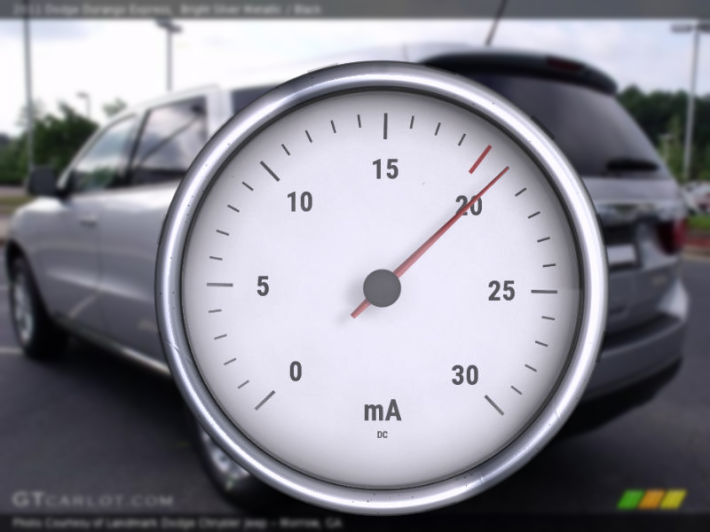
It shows 20; mA
